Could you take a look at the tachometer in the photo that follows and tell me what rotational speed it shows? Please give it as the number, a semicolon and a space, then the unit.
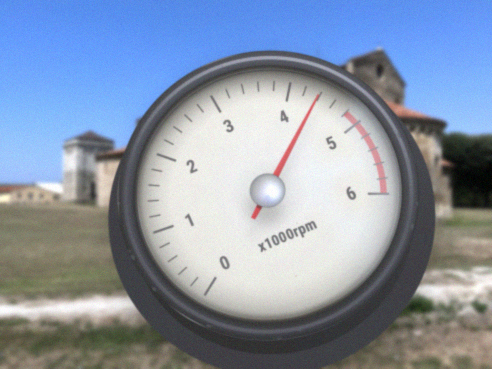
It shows 4400; rpm
